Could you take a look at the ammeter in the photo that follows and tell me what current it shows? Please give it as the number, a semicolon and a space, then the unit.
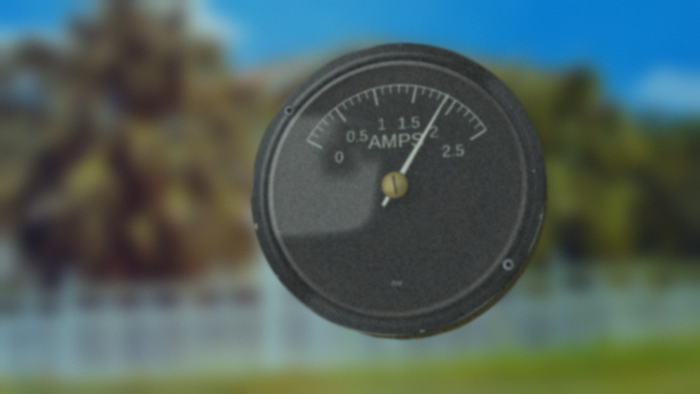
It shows 1.9; A
